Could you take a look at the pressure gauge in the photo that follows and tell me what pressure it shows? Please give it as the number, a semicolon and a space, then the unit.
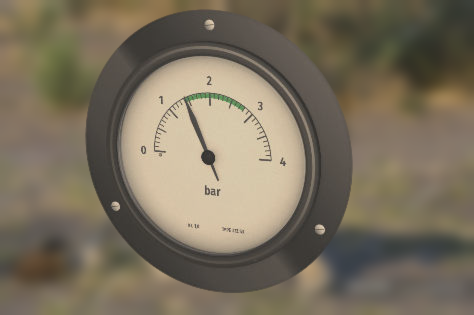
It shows 1.5; bar
